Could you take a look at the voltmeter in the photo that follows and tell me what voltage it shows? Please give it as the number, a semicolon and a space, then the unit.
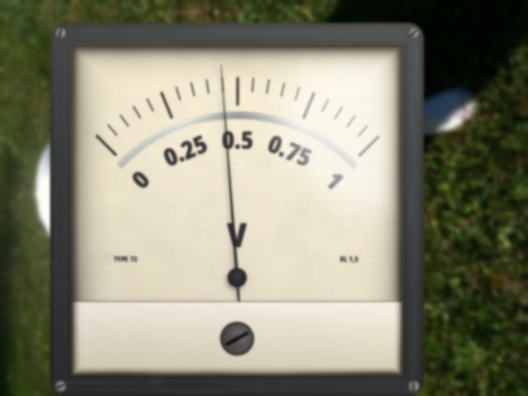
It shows 0.45; V
